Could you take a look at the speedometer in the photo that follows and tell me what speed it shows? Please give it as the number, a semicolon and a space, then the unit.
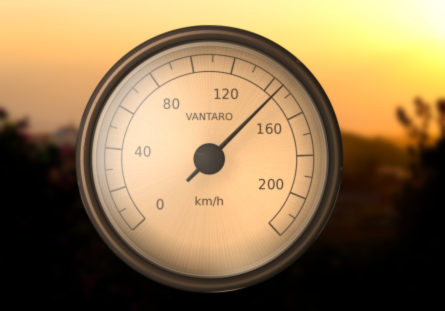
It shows 145; km/h
